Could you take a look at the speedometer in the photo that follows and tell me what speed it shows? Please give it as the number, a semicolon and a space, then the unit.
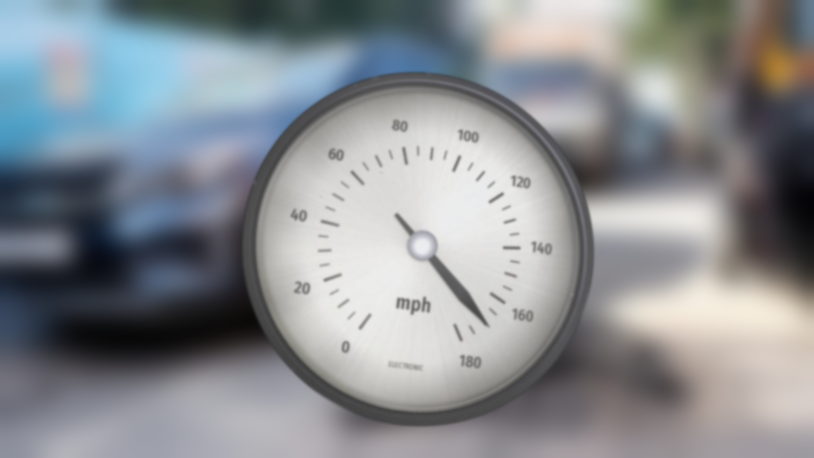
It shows 170; mph
